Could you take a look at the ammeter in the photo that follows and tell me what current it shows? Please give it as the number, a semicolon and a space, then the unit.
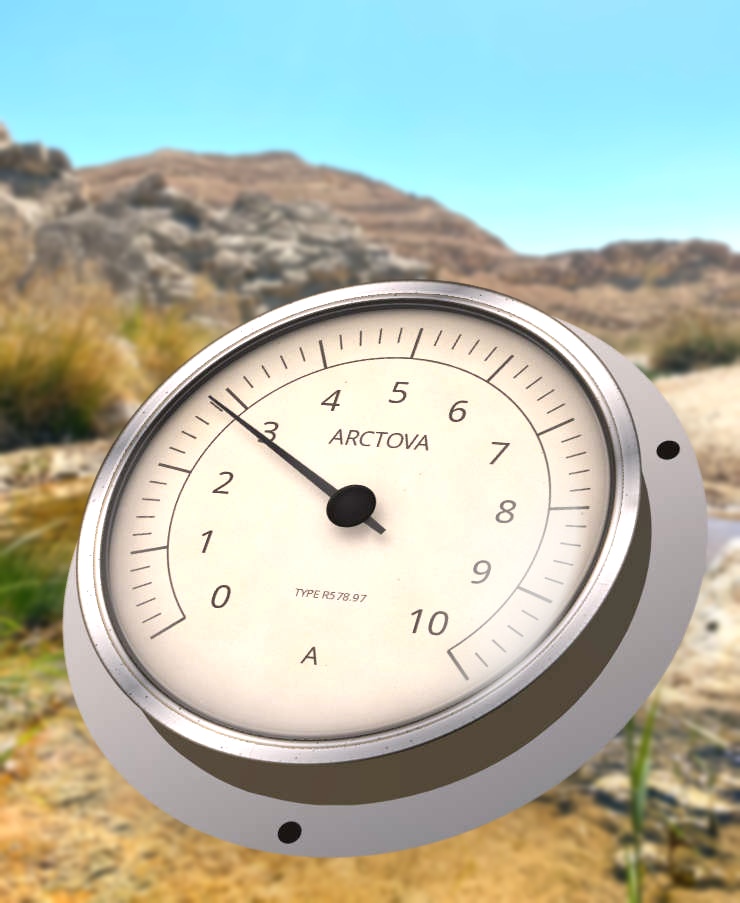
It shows 2.8; A
